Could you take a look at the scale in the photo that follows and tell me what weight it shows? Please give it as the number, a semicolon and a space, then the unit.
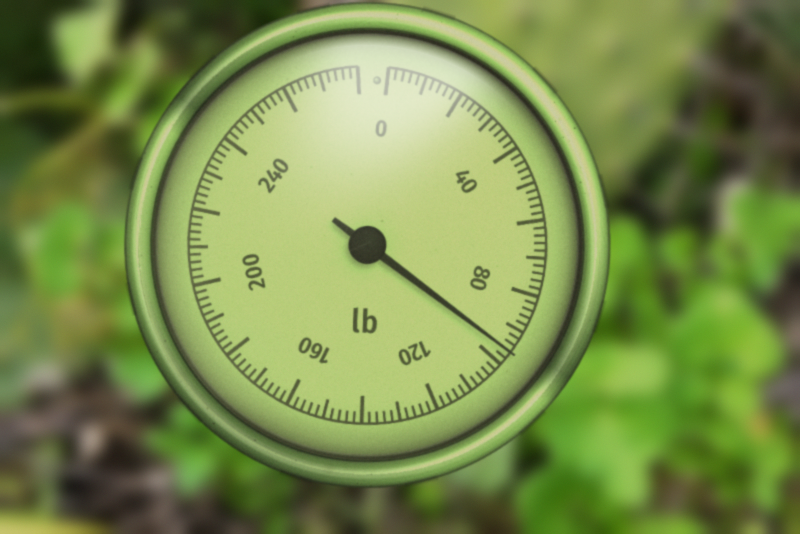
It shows 96; lb
